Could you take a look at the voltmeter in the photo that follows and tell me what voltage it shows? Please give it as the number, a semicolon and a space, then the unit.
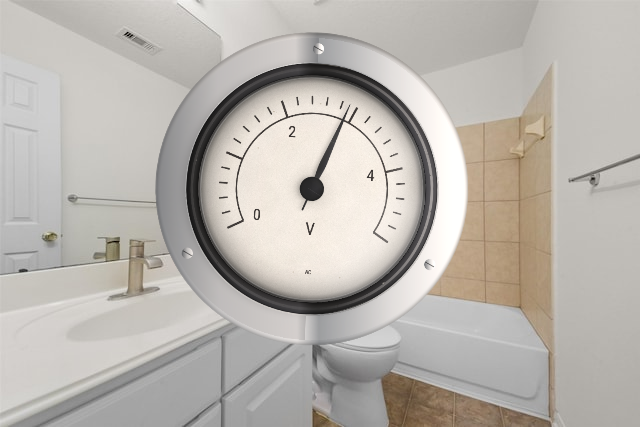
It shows 2.9; V
